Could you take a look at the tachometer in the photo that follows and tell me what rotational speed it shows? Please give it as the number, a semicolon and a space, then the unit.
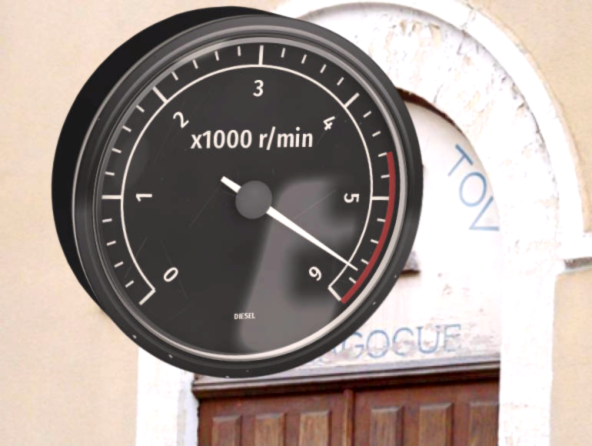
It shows 5700; rpm
